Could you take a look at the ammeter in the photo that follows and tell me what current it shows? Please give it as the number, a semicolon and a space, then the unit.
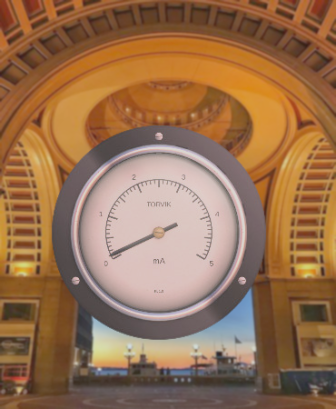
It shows 0.1; mA
